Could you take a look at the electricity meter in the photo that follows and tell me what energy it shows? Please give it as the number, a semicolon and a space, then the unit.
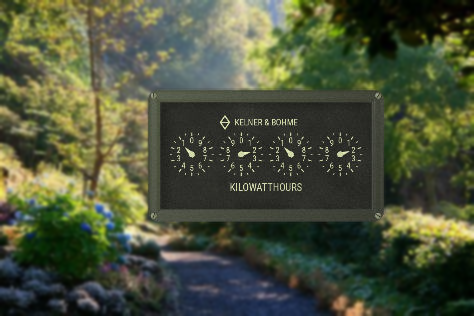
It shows 1212; kWh
